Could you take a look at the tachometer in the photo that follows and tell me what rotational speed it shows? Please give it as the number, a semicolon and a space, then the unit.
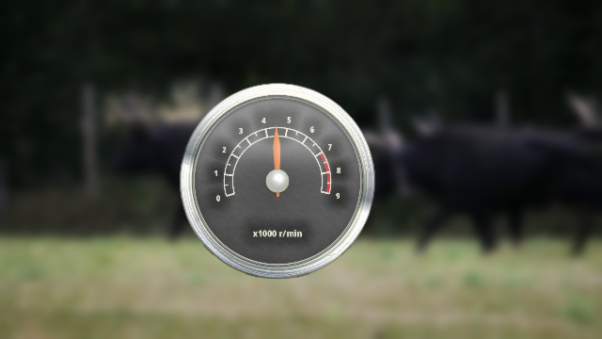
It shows 4500; rpm
